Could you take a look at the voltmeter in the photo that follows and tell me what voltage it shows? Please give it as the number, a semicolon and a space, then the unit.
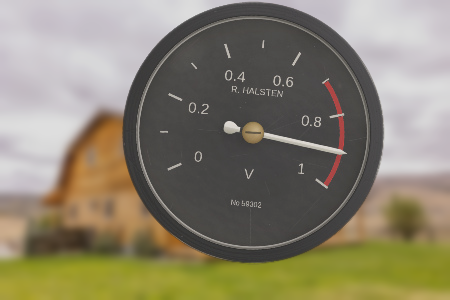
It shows 0.9; V
